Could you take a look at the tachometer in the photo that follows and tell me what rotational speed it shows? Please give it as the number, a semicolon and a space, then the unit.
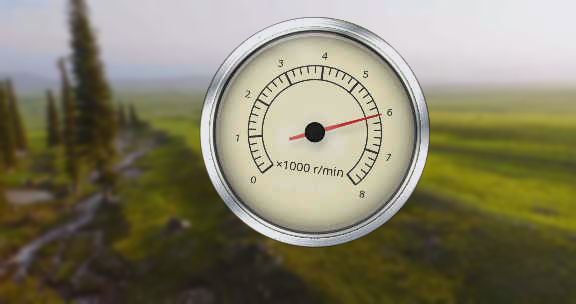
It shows 6000; rpm
